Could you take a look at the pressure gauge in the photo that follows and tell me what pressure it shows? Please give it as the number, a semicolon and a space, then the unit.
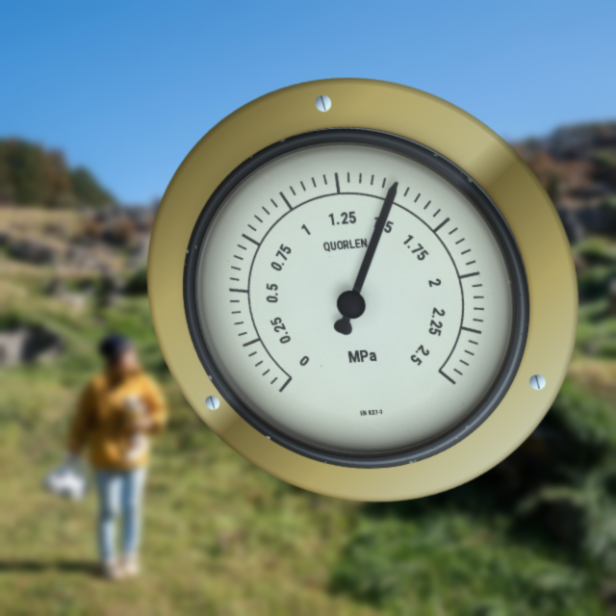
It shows 1.5; MPa
